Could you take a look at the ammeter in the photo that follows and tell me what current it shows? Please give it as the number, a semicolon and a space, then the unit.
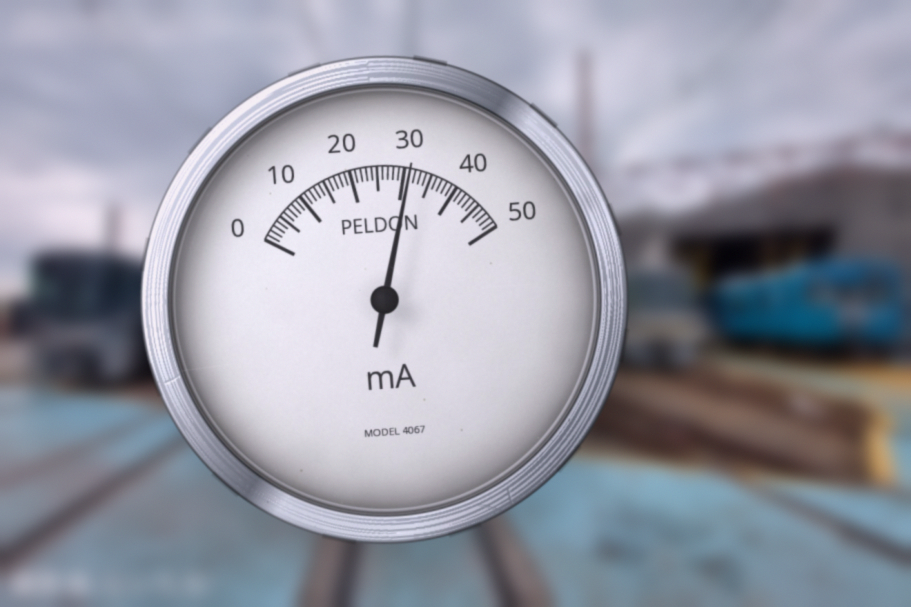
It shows 31; mA
